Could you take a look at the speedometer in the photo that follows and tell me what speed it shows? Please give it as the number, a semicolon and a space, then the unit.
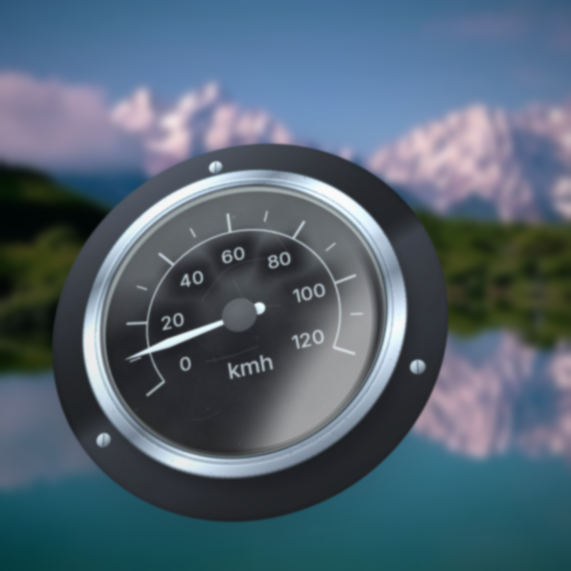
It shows 10; km/h
